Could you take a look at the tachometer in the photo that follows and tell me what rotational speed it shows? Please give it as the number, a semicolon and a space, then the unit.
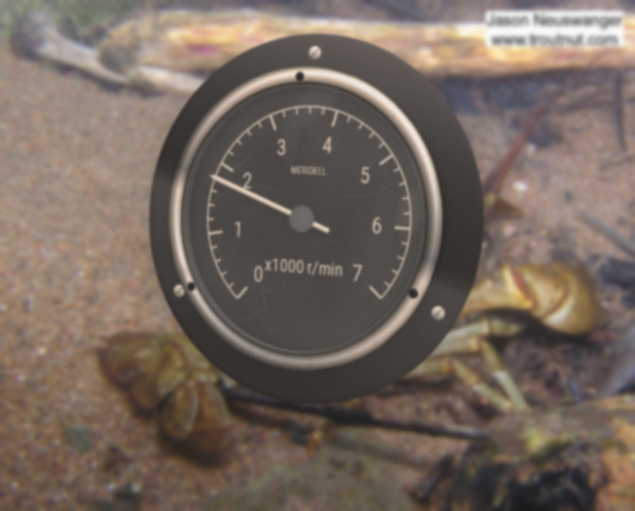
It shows 1800; rpm
